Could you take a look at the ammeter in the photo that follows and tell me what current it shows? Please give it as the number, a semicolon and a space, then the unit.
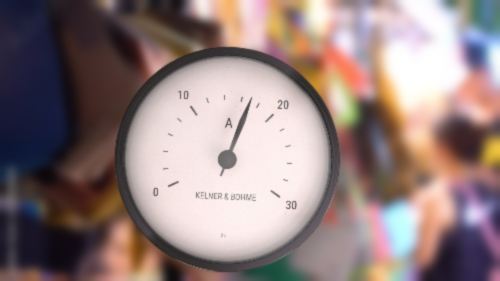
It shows 17; A
